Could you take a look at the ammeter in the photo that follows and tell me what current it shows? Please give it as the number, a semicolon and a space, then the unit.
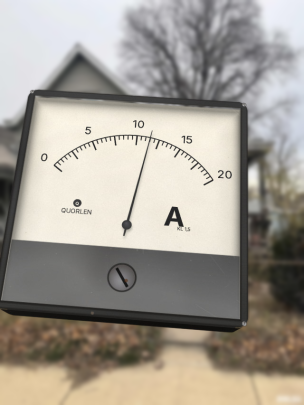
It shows 11.5; A
